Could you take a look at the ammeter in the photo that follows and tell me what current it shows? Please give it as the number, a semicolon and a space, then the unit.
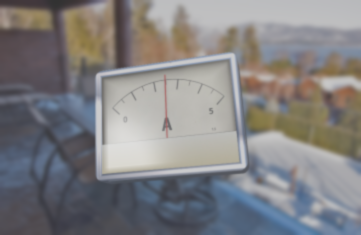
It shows 2.5; A
